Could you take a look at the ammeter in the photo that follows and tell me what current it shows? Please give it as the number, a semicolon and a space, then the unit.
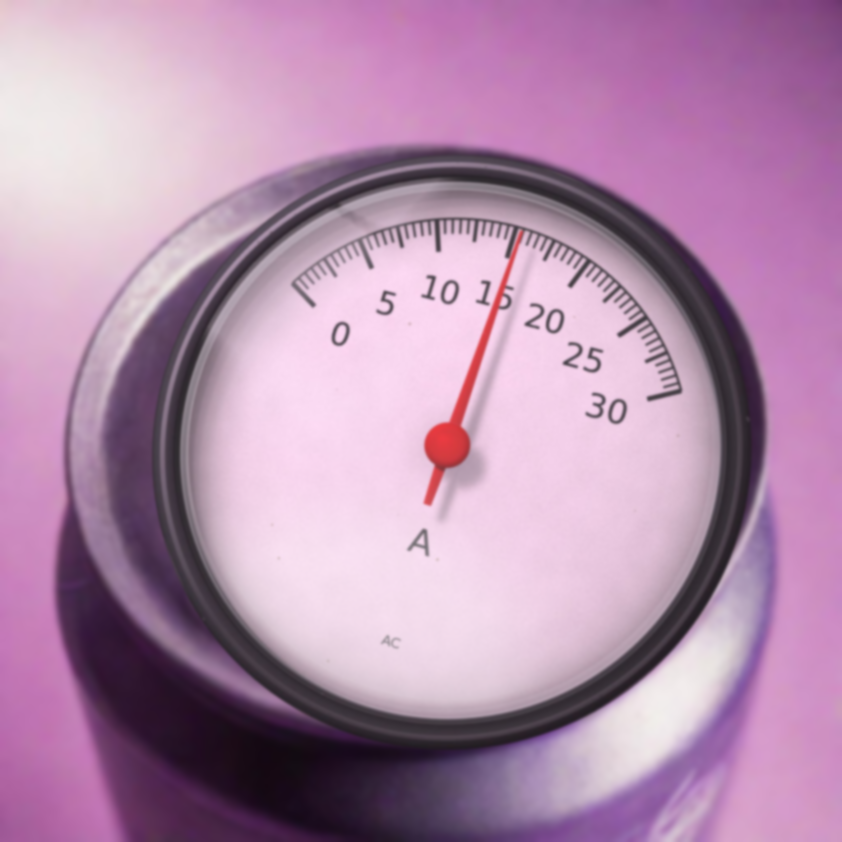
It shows 15.5; A
